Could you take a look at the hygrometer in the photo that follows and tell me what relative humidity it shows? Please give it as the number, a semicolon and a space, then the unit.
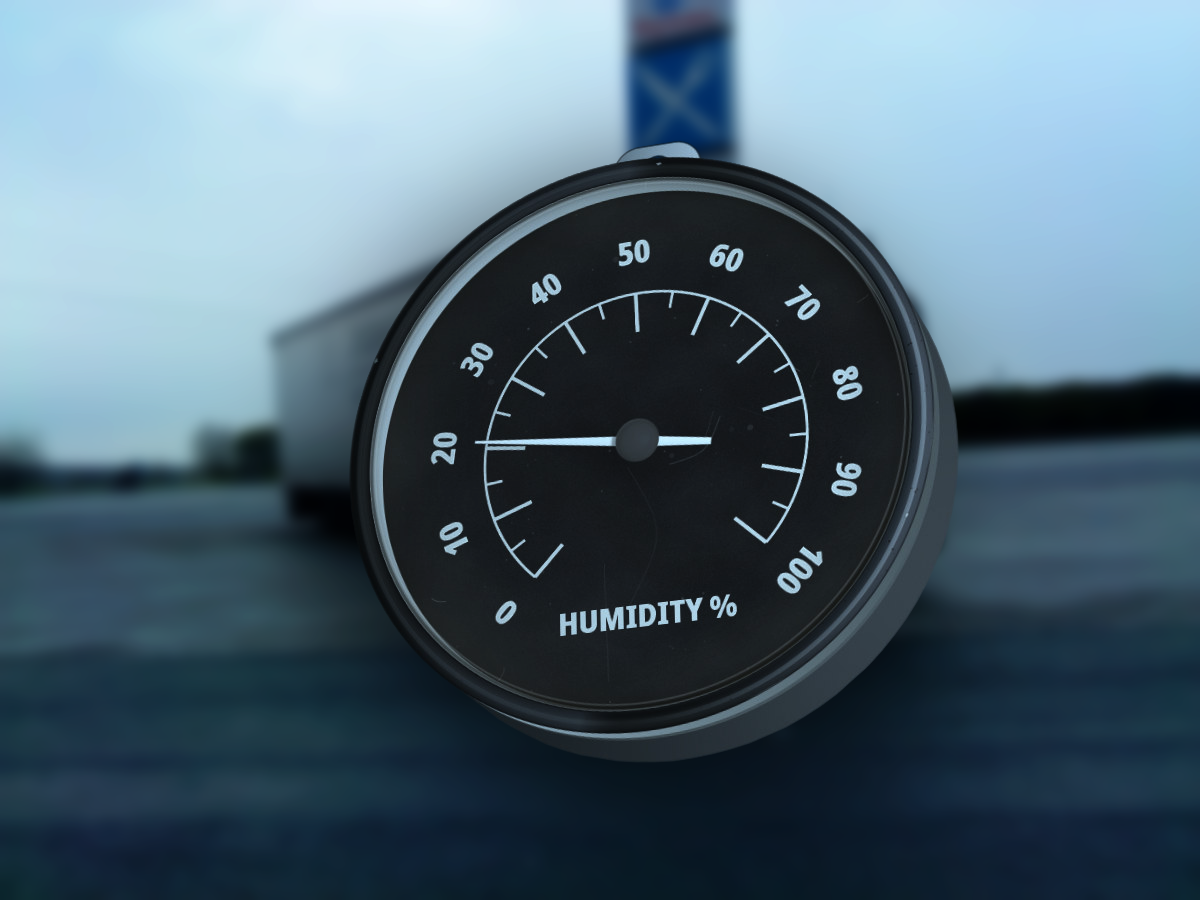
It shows 20; %
